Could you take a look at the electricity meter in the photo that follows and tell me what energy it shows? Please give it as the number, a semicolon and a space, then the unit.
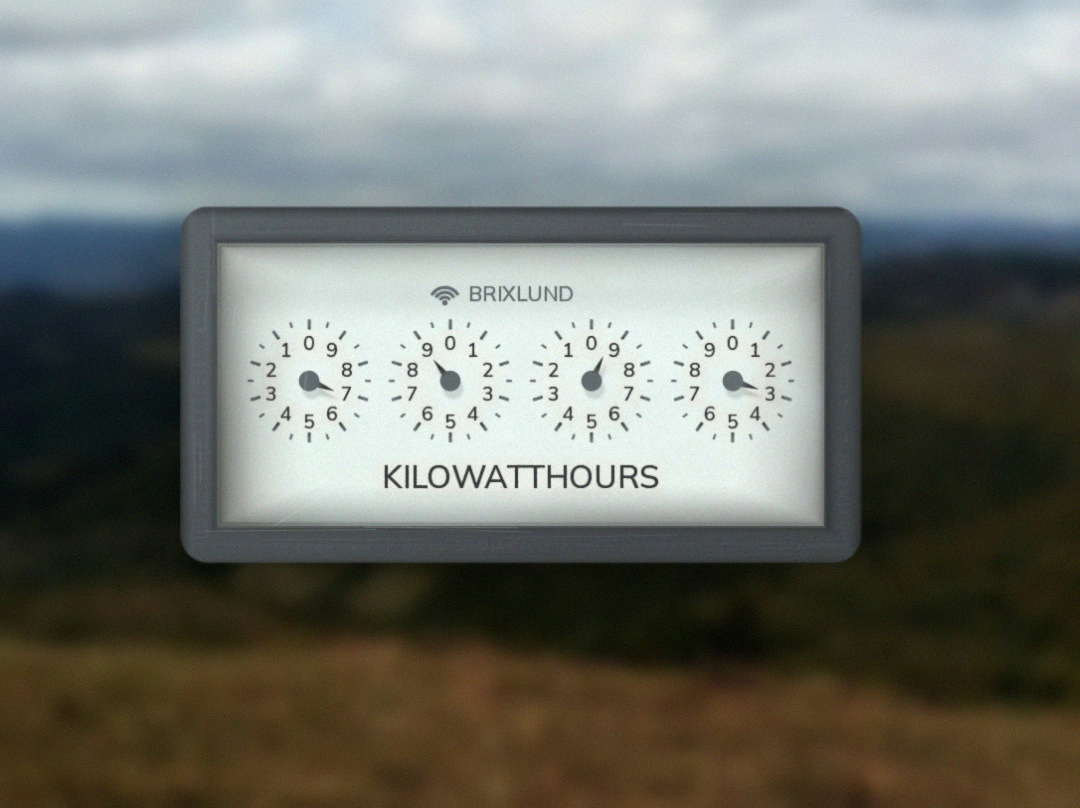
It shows 6893; kWh
